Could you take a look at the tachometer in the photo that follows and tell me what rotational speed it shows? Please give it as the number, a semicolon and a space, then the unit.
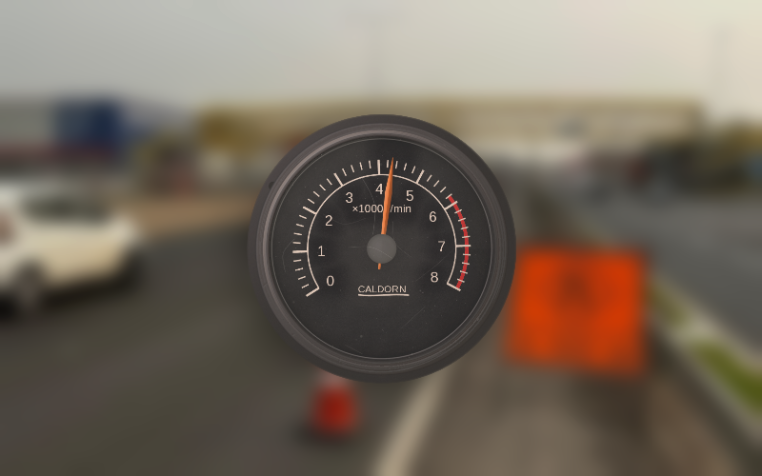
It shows 4300; rpm
